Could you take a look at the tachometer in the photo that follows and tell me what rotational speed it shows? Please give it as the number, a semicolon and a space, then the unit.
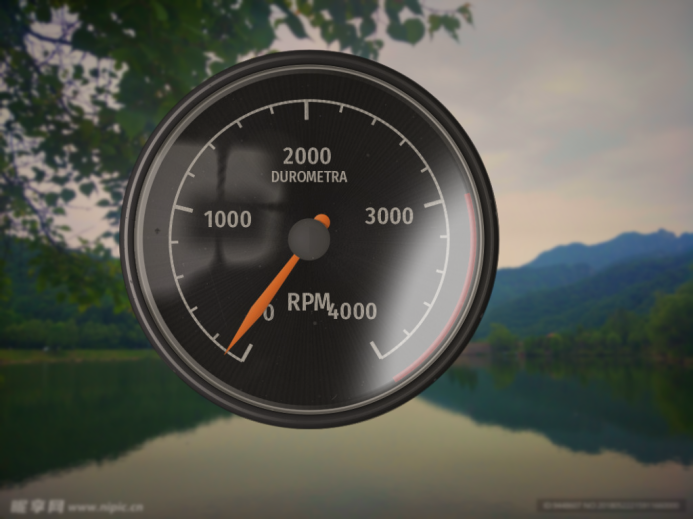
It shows 100; rpm
